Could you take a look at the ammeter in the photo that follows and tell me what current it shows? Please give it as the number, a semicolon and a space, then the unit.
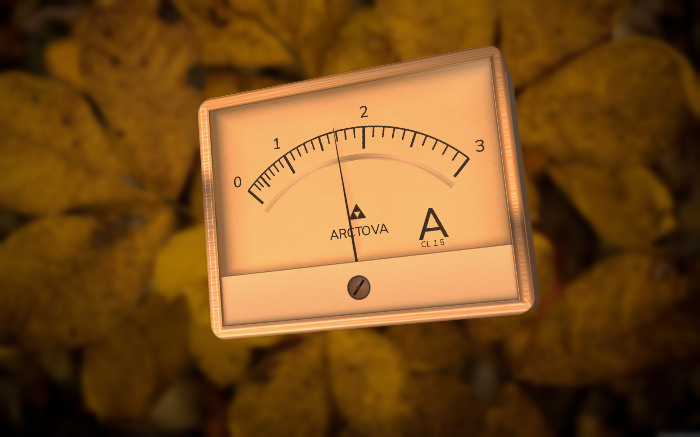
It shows 1.7; A
